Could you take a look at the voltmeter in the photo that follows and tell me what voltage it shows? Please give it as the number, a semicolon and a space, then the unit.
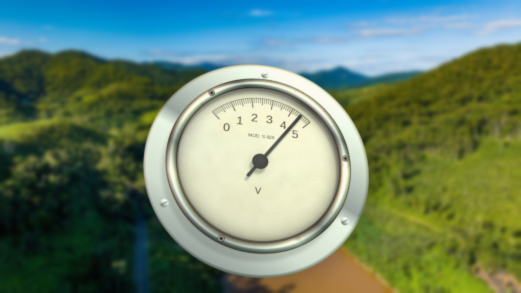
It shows 4.5; V
